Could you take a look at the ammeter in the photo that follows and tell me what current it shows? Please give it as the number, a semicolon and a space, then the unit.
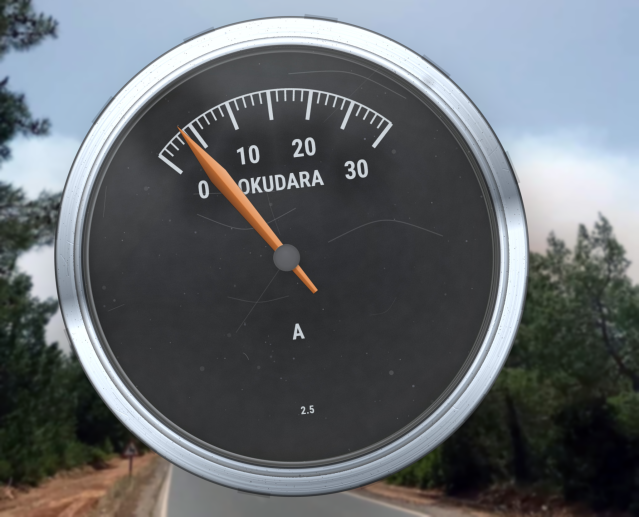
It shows 4; A
